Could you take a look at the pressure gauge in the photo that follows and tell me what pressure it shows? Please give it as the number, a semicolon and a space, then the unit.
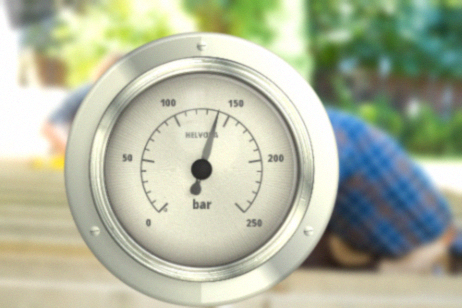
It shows 140; bar
